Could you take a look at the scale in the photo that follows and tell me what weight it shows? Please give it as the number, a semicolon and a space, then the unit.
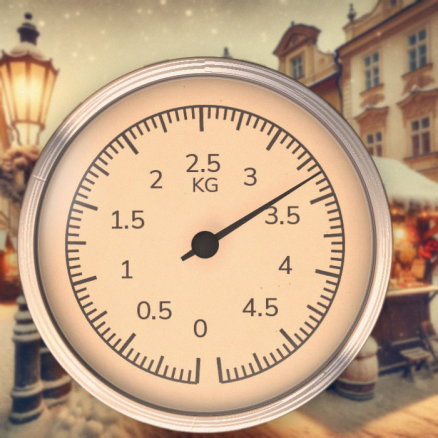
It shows 3.35; kg
